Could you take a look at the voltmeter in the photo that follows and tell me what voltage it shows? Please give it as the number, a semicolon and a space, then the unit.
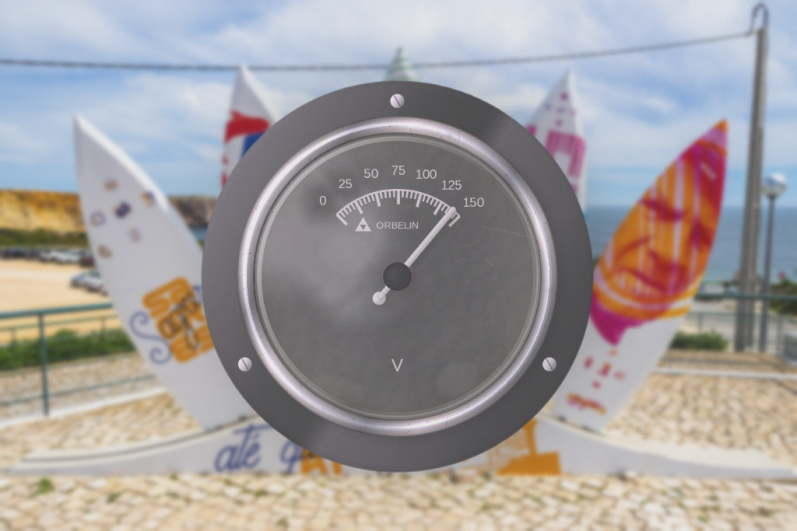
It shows 140; V
